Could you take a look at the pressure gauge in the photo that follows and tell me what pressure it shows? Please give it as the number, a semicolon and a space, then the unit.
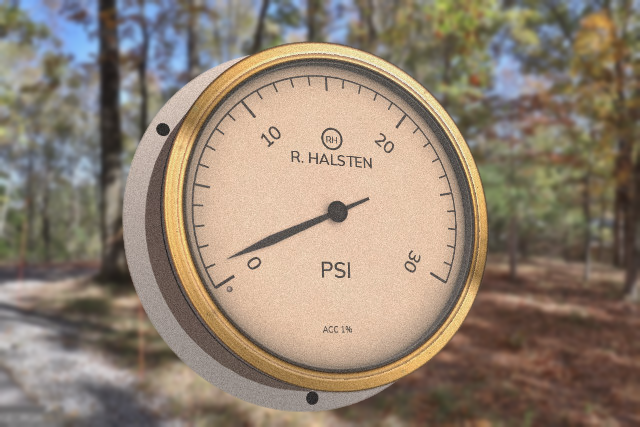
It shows 1; psi
